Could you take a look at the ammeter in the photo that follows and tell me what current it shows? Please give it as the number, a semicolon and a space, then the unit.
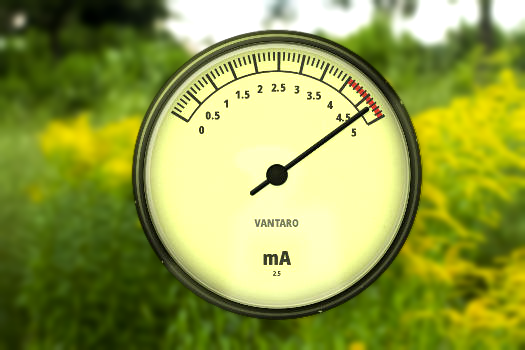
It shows 4.7; mA
